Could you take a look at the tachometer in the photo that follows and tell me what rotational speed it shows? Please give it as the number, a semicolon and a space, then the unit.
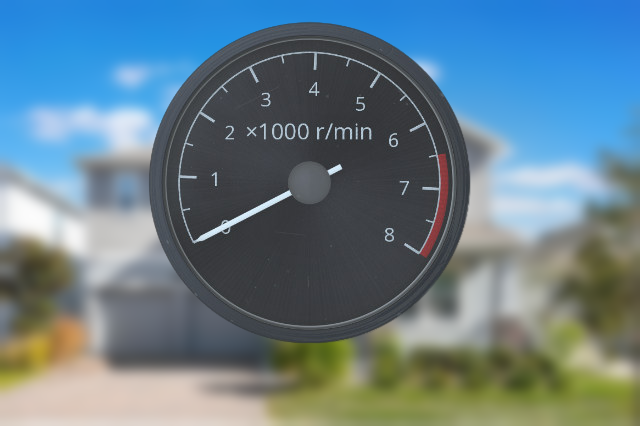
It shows 0; rpm
